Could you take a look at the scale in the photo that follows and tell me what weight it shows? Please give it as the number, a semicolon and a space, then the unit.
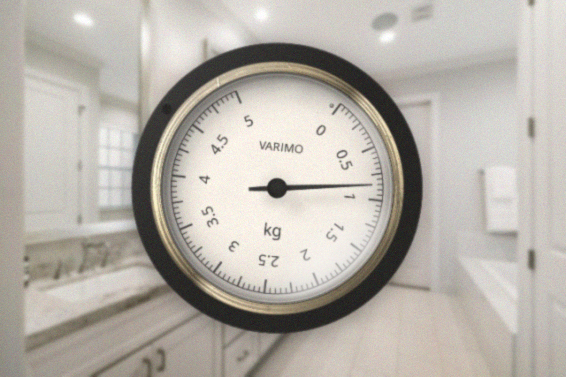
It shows 0.85; kg
